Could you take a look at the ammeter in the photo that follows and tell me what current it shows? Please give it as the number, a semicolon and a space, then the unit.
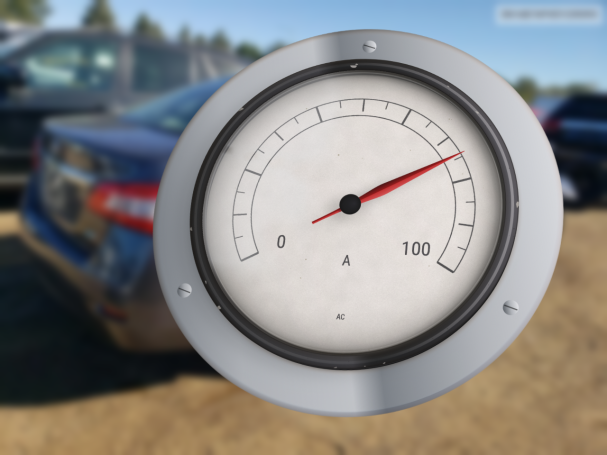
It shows 75; A
